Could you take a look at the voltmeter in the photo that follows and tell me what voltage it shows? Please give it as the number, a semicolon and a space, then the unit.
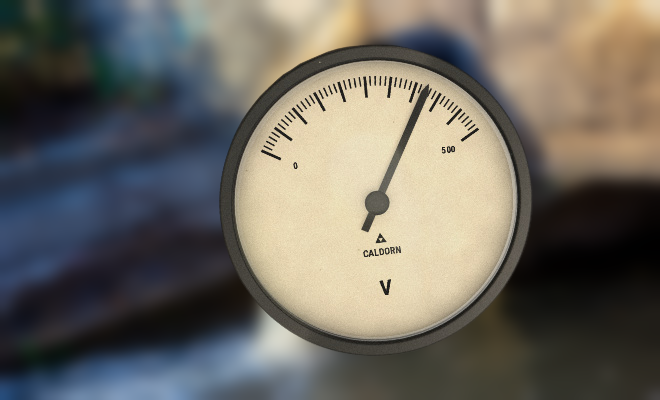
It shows 370; V
